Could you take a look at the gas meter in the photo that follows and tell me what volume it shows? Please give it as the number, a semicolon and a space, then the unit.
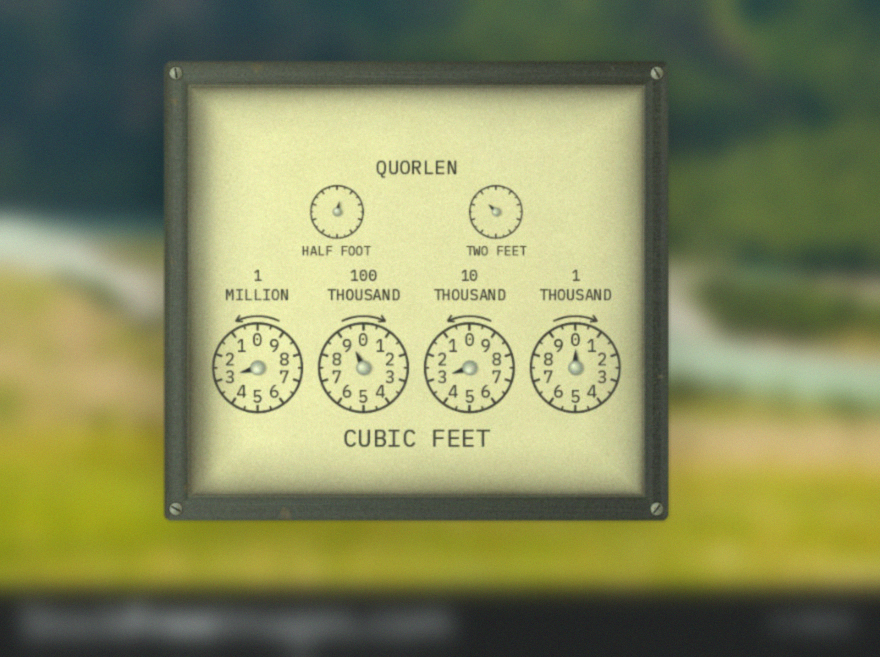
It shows 293000; ft³
